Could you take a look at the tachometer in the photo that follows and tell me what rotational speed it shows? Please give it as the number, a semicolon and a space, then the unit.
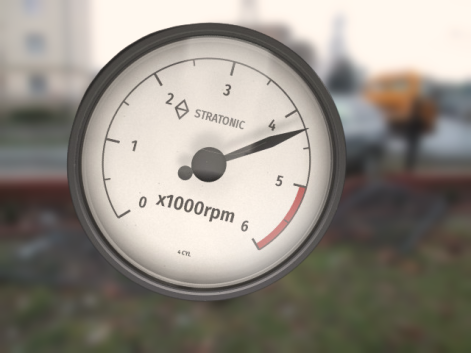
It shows 4250; rpm
